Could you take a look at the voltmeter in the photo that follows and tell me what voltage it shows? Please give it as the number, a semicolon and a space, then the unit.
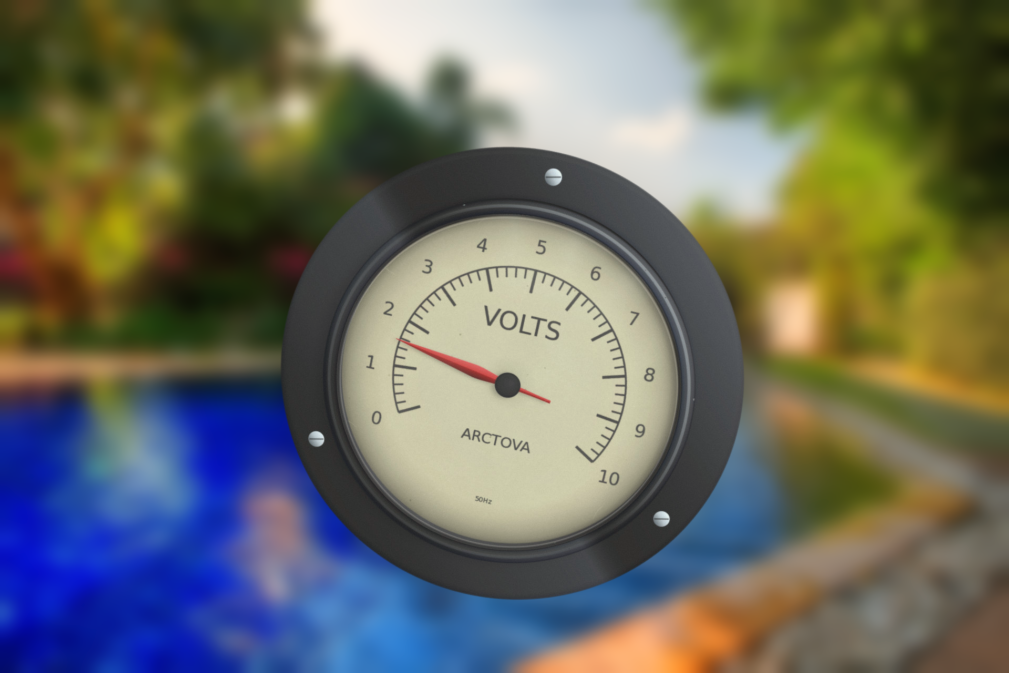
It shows 1.6; V
